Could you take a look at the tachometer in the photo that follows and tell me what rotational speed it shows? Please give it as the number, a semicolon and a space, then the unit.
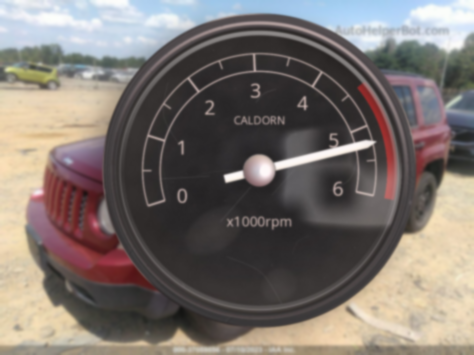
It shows 5250; rpm
